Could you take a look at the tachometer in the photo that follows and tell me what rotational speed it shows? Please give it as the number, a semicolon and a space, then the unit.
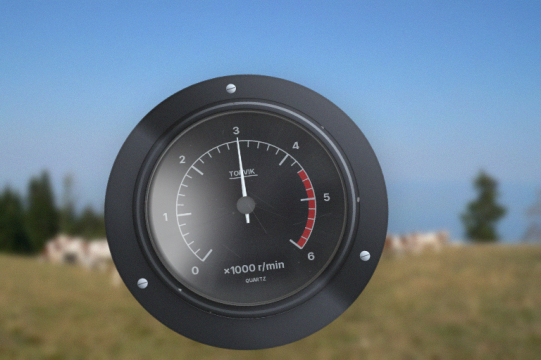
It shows 3000; rpm
